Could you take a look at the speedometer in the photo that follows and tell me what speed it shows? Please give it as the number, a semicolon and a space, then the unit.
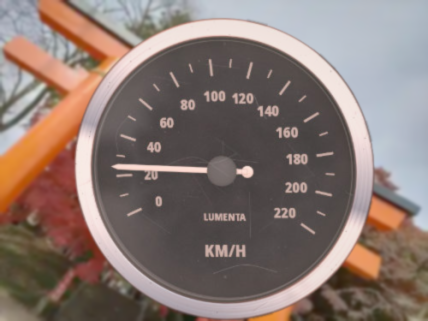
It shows 25; km/h
